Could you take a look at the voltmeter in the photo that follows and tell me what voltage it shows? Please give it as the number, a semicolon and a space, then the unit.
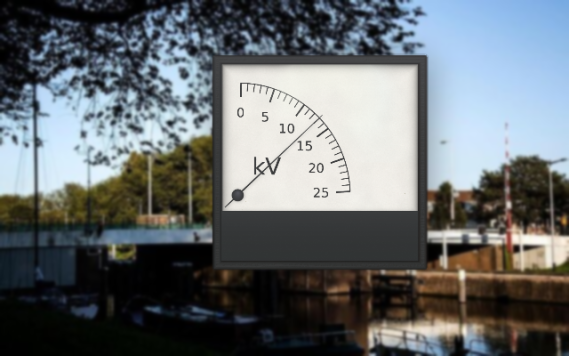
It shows 13; kV
